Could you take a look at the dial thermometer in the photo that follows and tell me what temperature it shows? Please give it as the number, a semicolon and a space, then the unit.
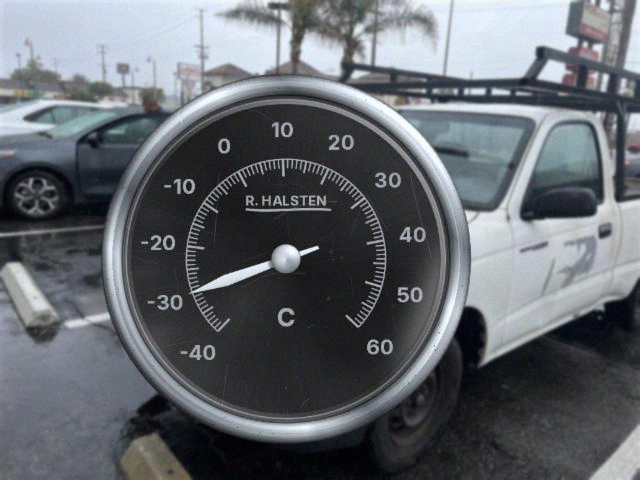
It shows -30; °C
